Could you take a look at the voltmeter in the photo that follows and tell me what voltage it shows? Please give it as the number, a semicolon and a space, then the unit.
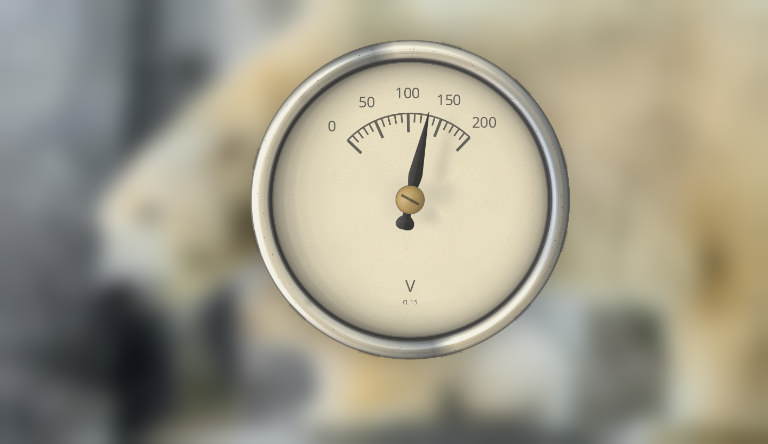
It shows 130; V
